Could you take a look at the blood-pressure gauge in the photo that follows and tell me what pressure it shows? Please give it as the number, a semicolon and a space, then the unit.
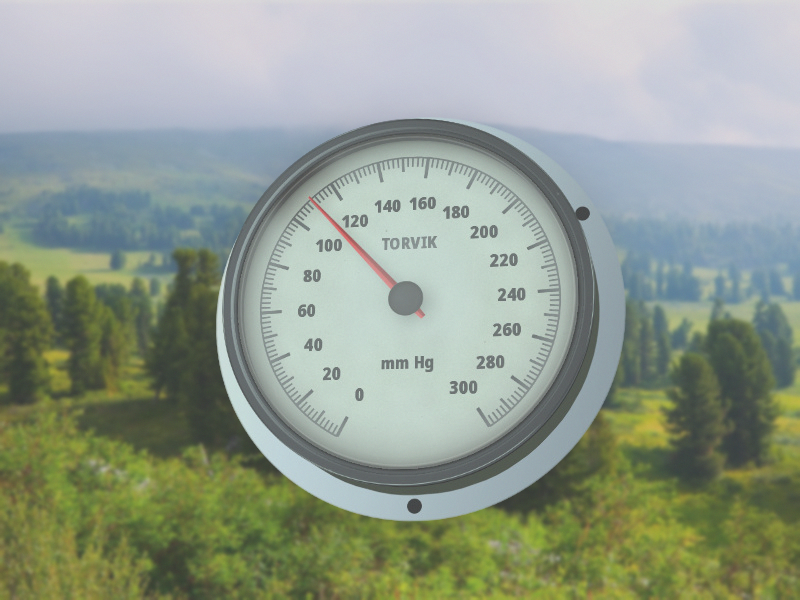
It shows 110; mmHg
